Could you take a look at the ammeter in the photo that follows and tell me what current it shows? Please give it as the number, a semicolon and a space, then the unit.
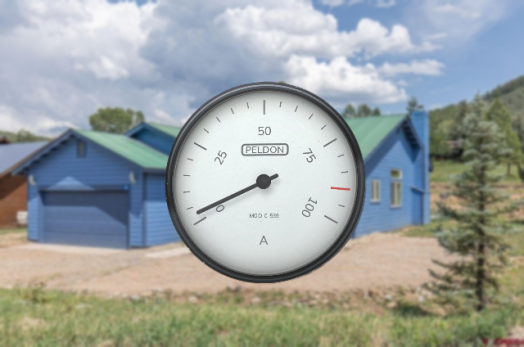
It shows 2.5; A
